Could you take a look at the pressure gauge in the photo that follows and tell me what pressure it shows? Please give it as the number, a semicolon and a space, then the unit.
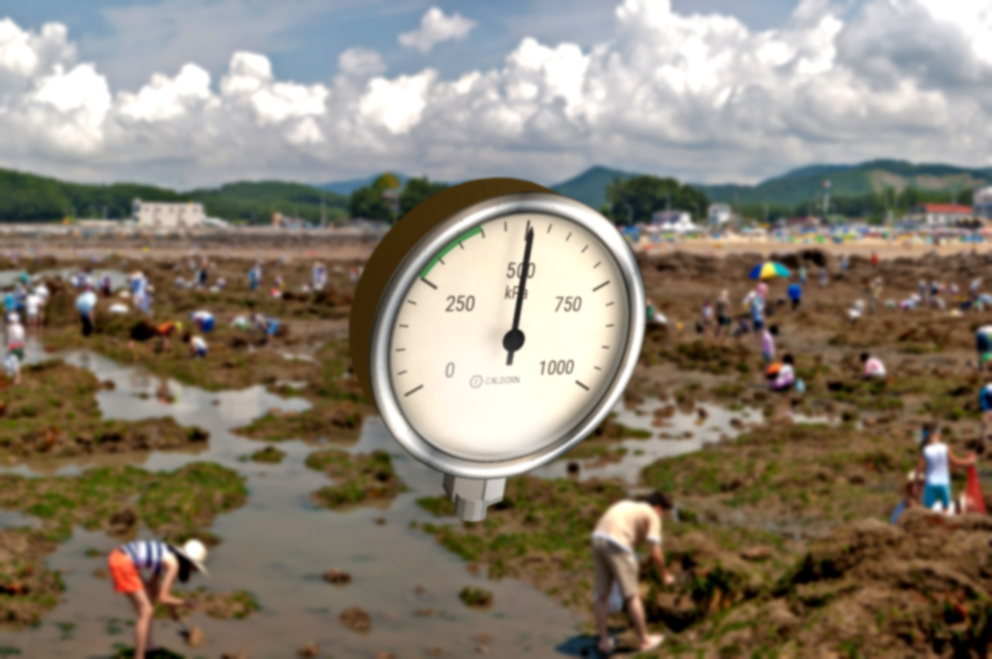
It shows 500; kPa
